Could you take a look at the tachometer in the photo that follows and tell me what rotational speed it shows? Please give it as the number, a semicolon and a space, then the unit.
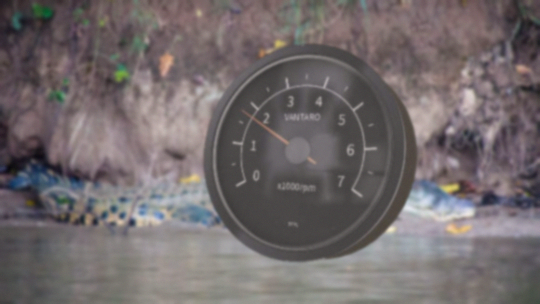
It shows 1750; rpm
